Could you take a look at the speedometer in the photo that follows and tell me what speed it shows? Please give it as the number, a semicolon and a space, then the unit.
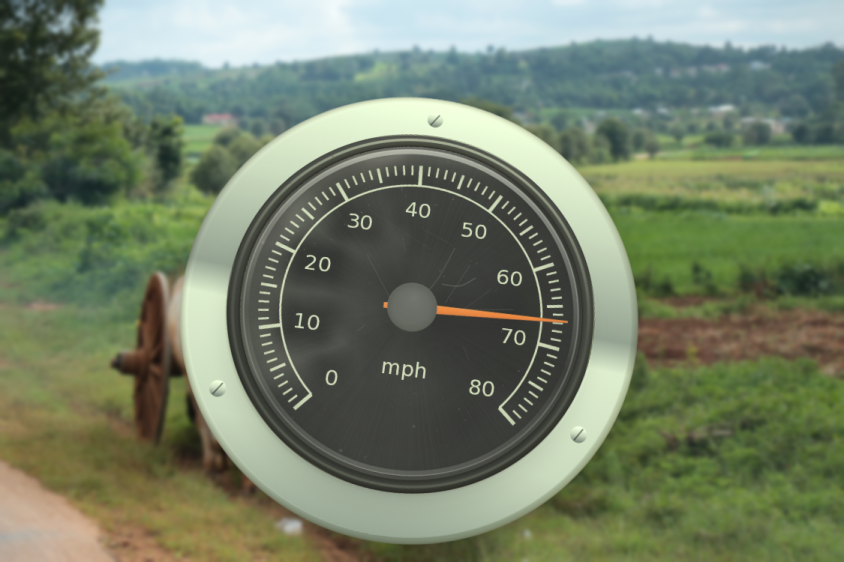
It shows 67; mph
